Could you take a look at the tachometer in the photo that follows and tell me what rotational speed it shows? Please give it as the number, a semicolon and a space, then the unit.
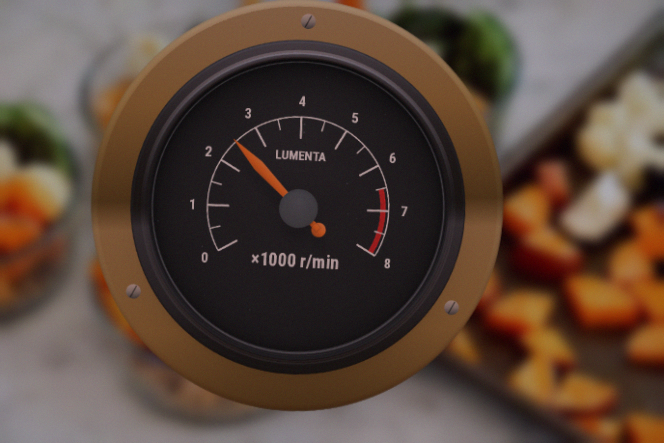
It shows 2500; rpm
